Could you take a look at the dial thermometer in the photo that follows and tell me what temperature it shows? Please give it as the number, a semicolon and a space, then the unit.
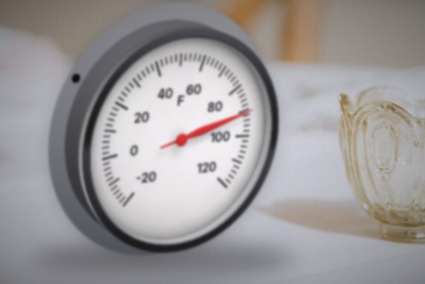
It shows 90; °F
